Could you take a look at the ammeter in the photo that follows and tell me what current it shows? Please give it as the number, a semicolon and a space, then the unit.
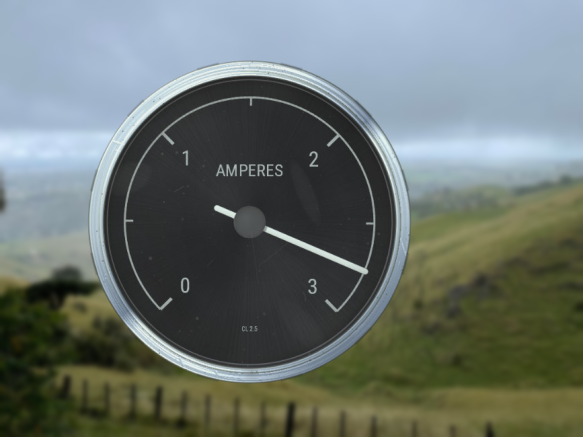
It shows 2.75; A
